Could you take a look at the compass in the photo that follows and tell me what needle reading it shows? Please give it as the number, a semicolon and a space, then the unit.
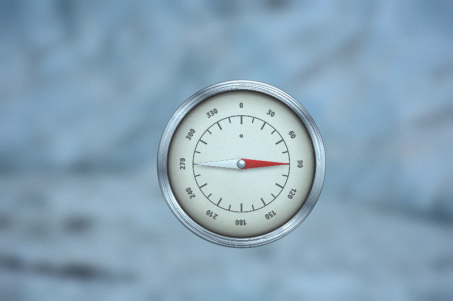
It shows 90; °
